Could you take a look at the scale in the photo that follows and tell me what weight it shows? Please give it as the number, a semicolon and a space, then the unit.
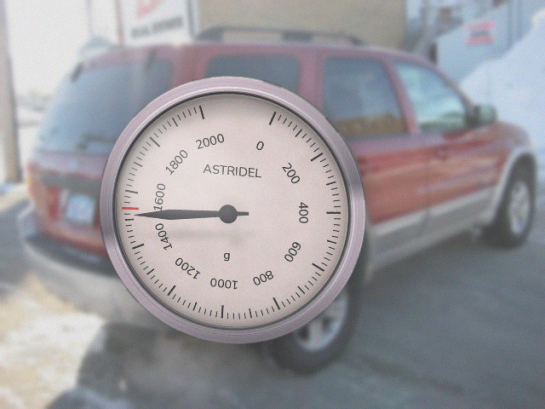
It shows 1520; g
